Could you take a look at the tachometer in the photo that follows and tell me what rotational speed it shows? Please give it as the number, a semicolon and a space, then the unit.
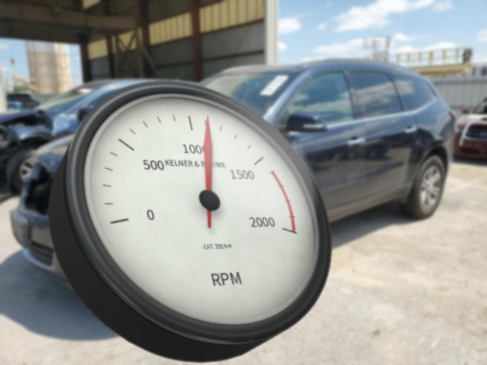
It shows 1100; rpm
